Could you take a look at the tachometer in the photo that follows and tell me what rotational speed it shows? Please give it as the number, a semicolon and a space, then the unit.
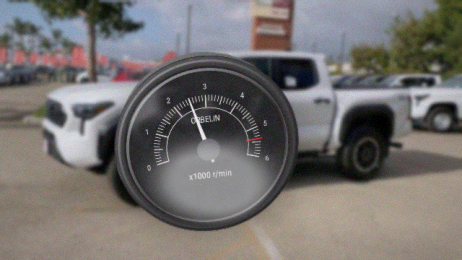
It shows 2500; rpm
